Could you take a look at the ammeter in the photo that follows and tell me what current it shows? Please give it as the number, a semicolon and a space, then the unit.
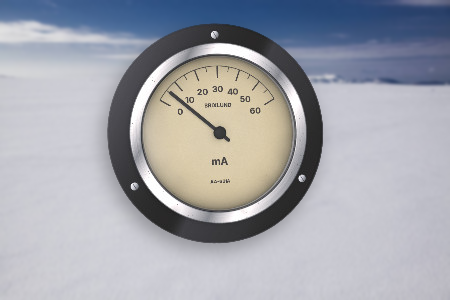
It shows 5; mA
